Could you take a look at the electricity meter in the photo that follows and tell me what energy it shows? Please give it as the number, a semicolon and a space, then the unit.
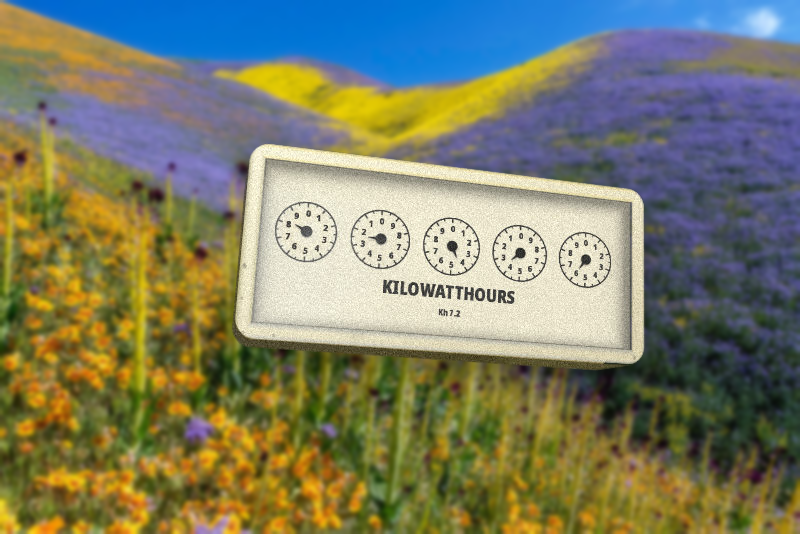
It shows 82436; kWh
